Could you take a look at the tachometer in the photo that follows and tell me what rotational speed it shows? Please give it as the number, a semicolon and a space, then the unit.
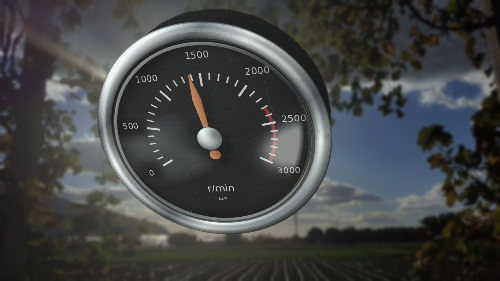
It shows 1400; rpm
